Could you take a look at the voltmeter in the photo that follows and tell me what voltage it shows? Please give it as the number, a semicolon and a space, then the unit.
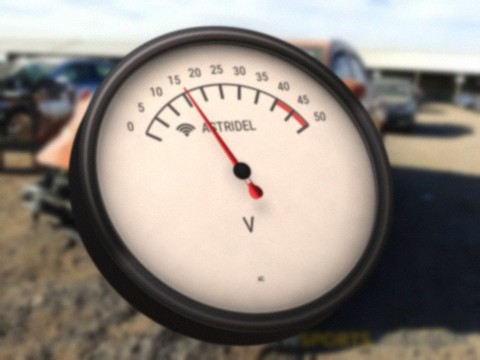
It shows 15; V
